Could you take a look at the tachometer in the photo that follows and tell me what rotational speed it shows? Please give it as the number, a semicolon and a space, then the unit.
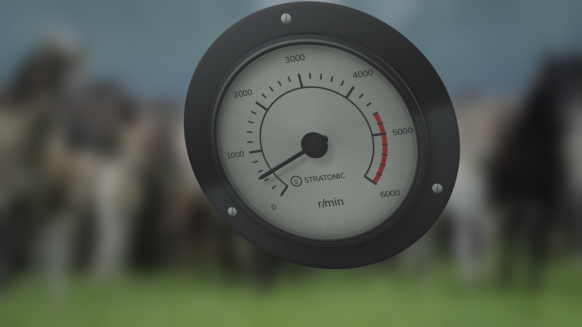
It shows 500; rpm
